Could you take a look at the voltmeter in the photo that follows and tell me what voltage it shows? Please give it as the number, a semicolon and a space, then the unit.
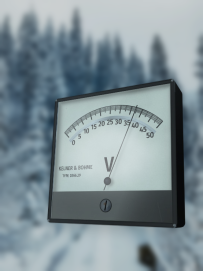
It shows 37.5; V
